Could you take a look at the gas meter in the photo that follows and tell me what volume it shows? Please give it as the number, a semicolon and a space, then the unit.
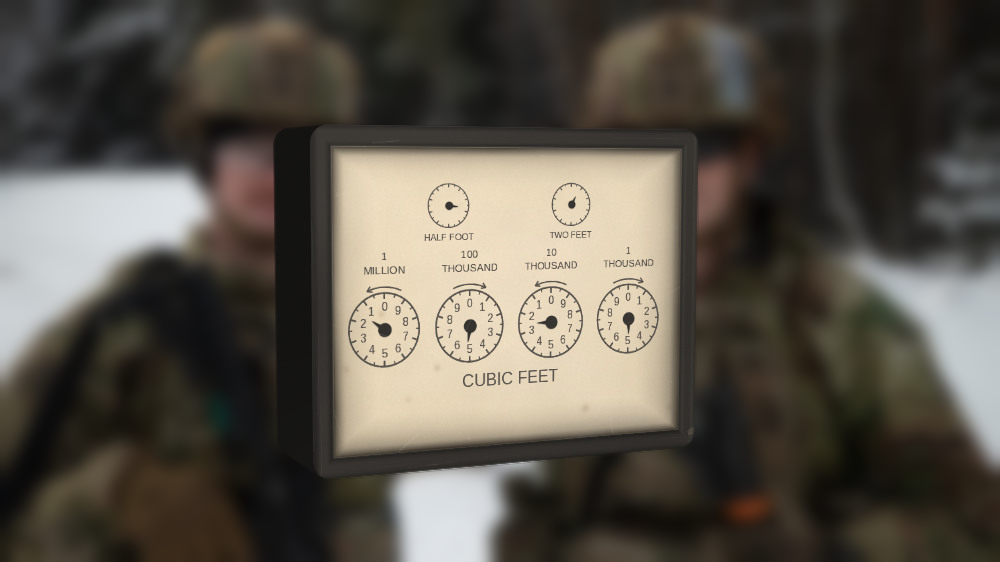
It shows 152500; ft³
